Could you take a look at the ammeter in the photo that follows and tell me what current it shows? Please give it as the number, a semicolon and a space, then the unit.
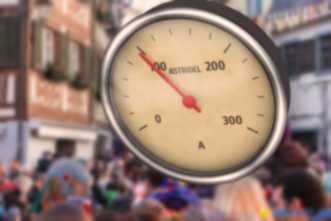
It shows 100; A
